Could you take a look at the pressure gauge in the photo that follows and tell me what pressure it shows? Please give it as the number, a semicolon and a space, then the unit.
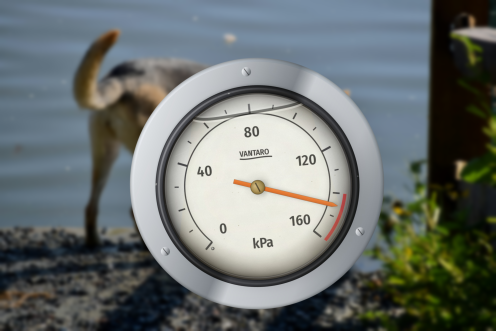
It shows 145; kPa
